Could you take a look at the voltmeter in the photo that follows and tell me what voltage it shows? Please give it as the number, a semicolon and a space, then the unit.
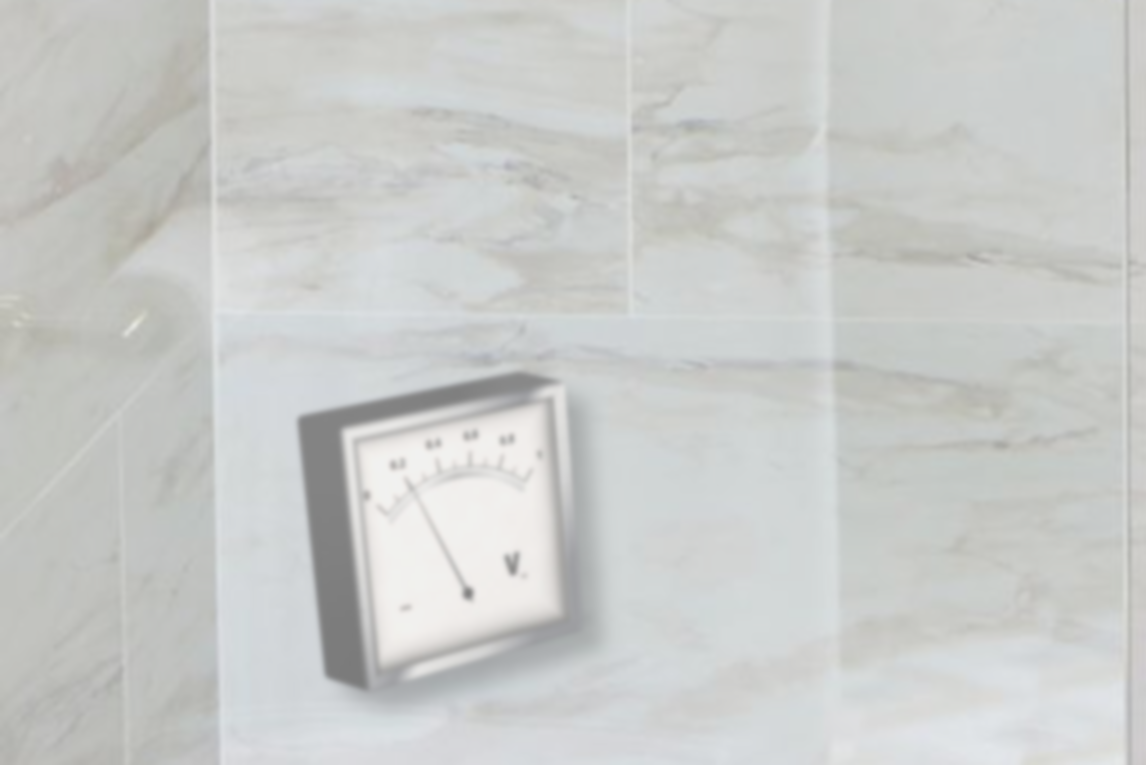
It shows 0.2; V
